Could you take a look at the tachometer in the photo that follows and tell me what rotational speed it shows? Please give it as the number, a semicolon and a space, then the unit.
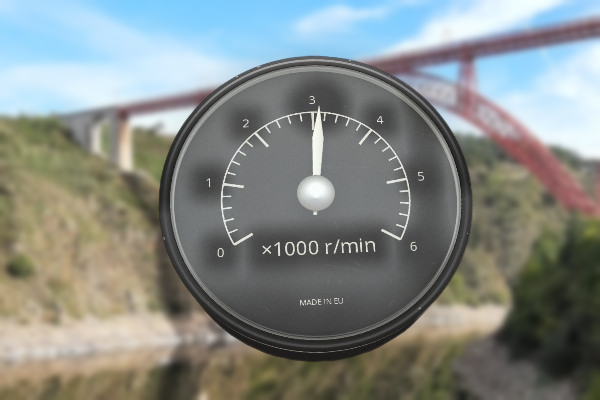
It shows 3100; rpm
